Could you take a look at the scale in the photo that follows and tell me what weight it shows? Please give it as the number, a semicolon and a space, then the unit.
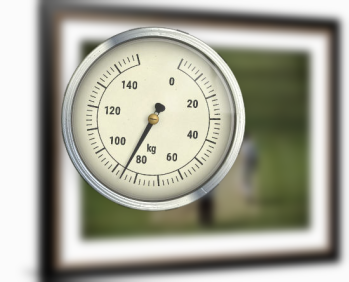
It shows 86; kg
